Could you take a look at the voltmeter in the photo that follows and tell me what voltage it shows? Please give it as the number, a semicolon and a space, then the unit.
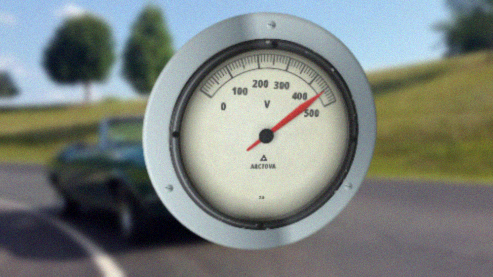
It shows 450; V
